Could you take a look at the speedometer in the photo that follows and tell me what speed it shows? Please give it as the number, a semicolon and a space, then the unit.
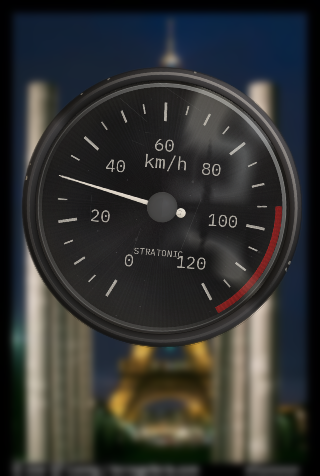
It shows 30; km/h
